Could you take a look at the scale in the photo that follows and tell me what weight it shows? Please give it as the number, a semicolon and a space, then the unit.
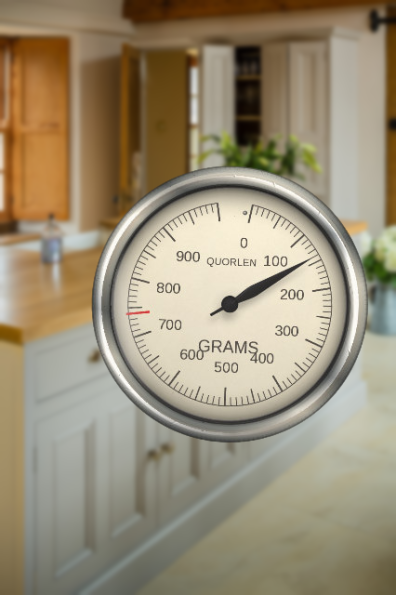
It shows 140; g
